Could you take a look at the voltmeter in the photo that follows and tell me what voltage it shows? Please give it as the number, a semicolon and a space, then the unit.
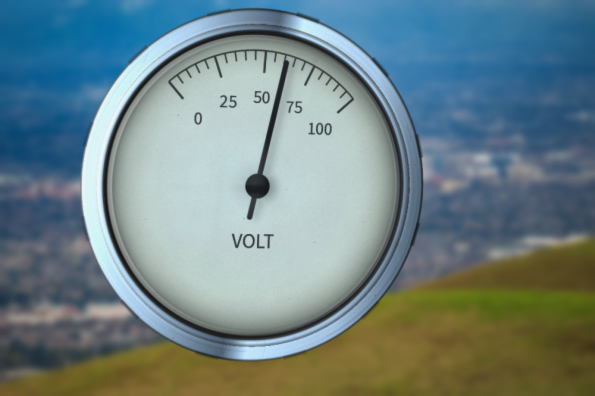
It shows 60; V
